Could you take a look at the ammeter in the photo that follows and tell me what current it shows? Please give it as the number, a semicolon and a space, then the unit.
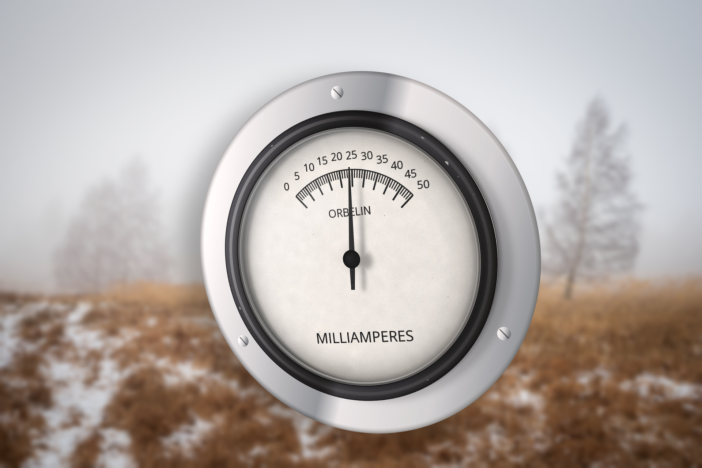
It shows 25; mA
